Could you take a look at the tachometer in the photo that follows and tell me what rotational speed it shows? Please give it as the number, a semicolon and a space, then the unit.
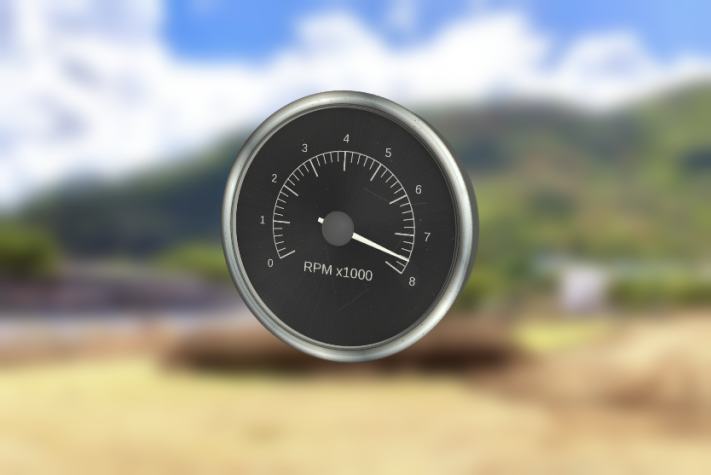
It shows 7600; rpm
